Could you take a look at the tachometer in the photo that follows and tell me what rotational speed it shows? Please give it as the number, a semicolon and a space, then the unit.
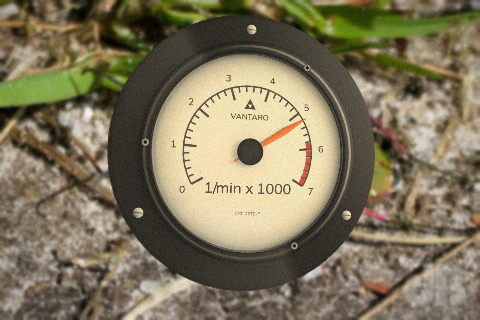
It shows 5200; rpm
